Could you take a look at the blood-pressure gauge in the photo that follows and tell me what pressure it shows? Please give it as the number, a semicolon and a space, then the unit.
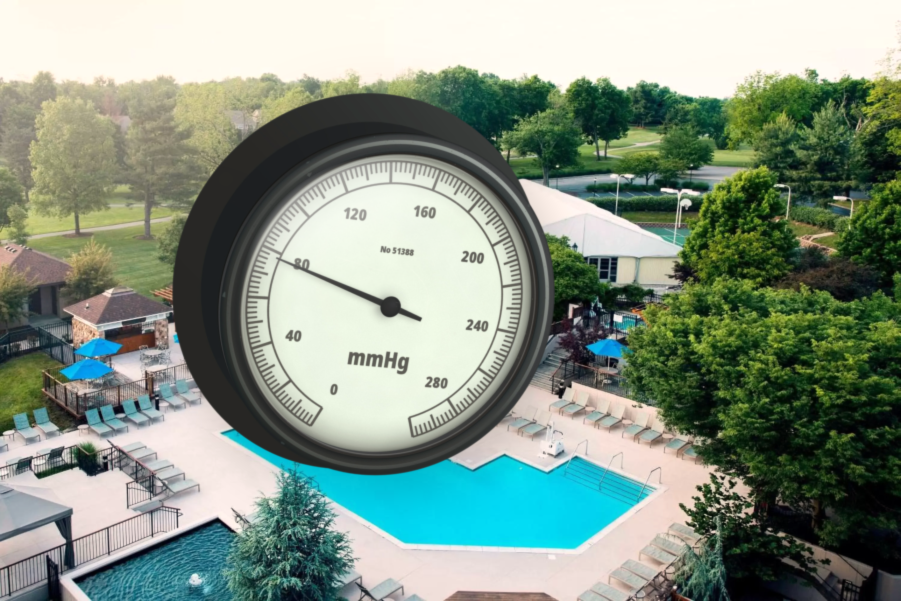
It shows 78; mmHg
